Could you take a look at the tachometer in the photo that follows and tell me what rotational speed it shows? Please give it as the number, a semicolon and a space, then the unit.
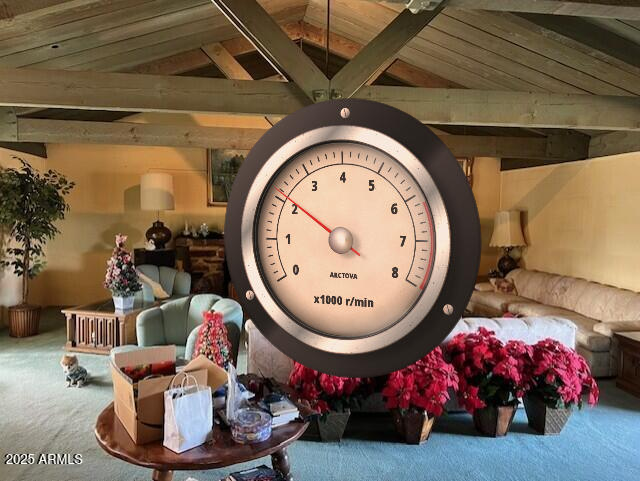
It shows 2200; rpm
